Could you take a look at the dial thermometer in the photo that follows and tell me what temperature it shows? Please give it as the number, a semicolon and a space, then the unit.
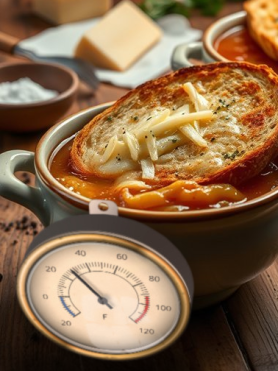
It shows 30; °F
